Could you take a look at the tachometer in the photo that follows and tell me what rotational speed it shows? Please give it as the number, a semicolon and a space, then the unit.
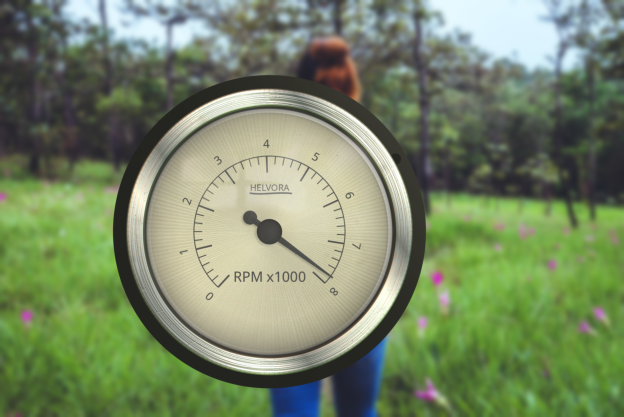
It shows 7800; rpm
